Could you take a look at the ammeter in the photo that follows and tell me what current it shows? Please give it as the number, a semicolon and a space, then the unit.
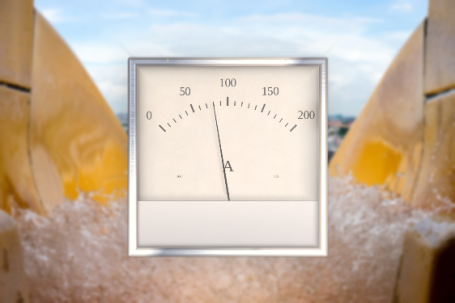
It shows 80; A
